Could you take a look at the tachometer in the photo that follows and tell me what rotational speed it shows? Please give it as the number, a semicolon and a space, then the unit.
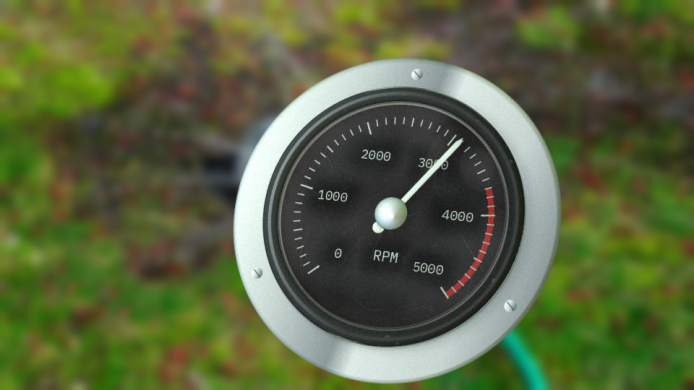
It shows 3100; rpm
